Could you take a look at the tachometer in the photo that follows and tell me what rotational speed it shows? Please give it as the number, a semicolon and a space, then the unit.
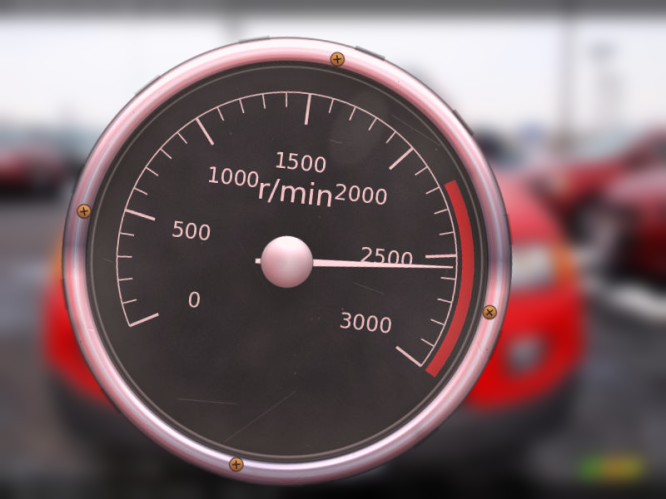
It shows 2550; rpm
